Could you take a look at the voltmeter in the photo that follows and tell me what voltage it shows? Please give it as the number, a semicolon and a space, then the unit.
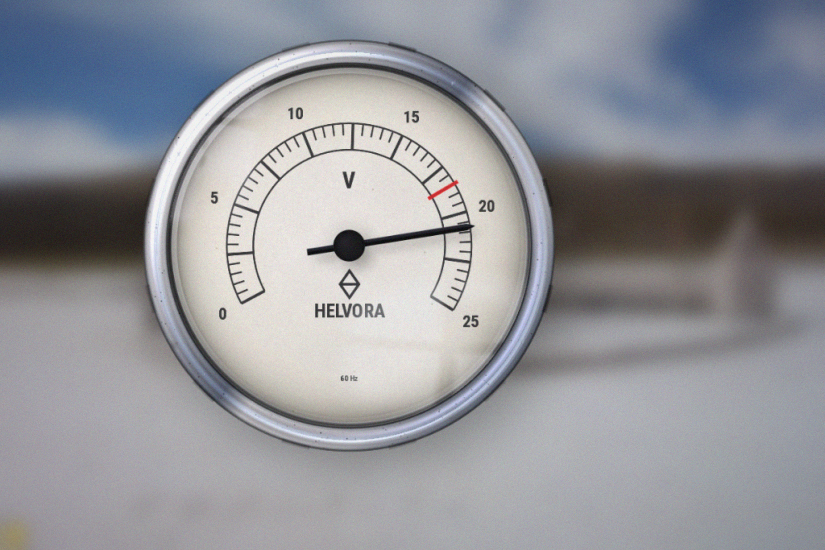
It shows 20.75; V
